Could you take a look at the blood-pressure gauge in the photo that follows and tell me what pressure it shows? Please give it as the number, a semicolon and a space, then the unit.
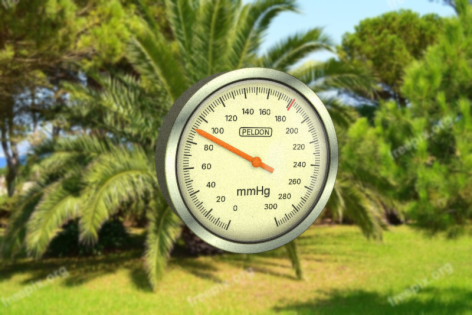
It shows 90; mmHg
